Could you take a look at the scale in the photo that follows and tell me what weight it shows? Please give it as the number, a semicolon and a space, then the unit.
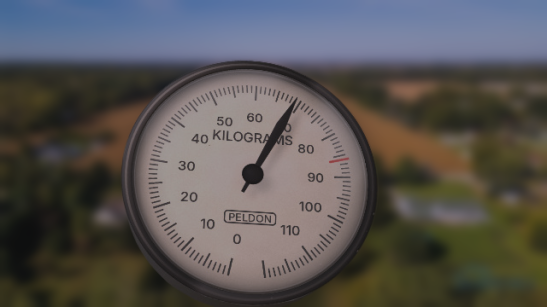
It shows 69; kg
